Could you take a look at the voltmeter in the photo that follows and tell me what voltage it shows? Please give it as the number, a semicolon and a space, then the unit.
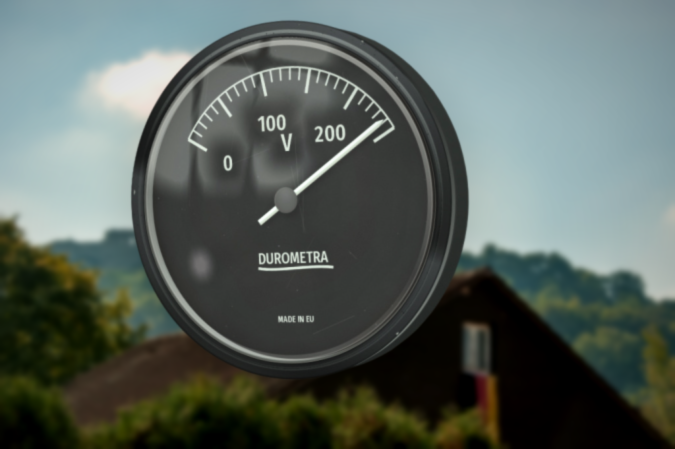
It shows 240; V
